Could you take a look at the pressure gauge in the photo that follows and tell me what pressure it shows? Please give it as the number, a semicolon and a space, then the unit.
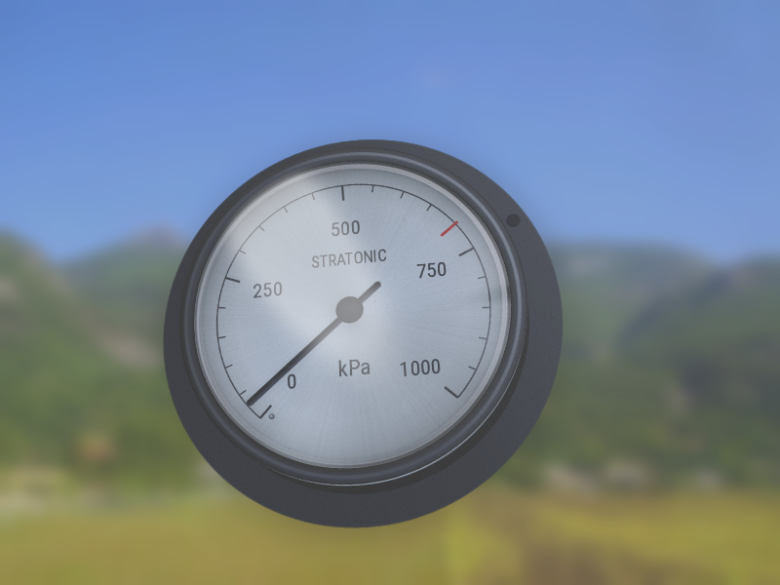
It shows 25; kPa
